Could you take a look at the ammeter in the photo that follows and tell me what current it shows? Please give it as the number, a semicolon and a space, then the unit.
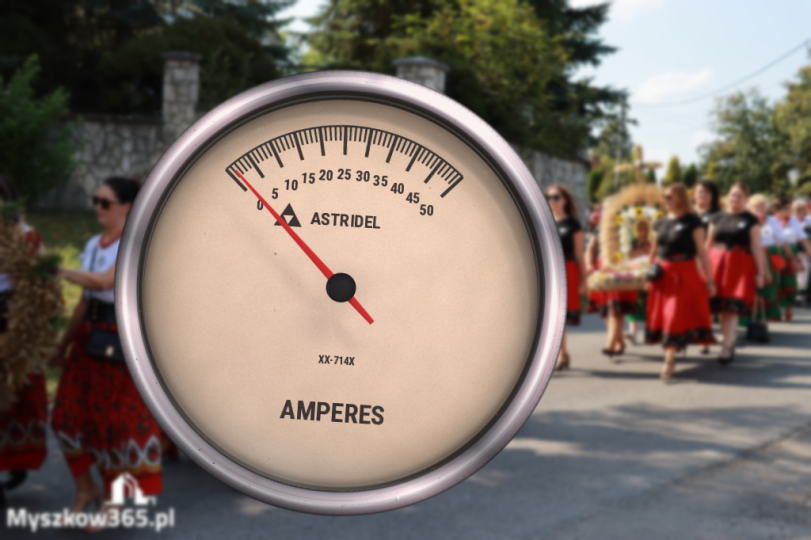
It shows 1; A
